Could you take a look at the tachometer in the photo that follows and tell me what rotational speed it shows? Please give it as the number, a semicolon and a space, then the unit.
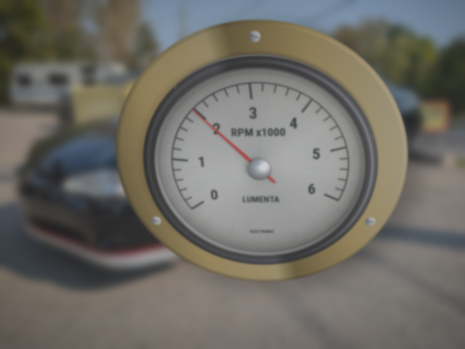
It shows 2000; rpm
